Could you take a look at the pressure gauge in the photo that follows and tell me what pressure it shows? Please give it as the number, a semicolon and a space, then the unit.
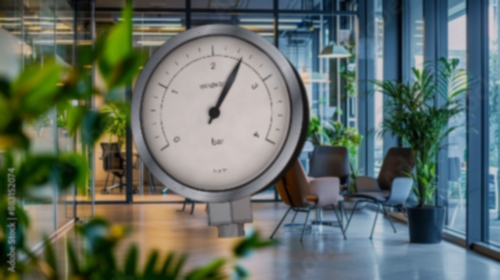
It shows 2.5; bar
